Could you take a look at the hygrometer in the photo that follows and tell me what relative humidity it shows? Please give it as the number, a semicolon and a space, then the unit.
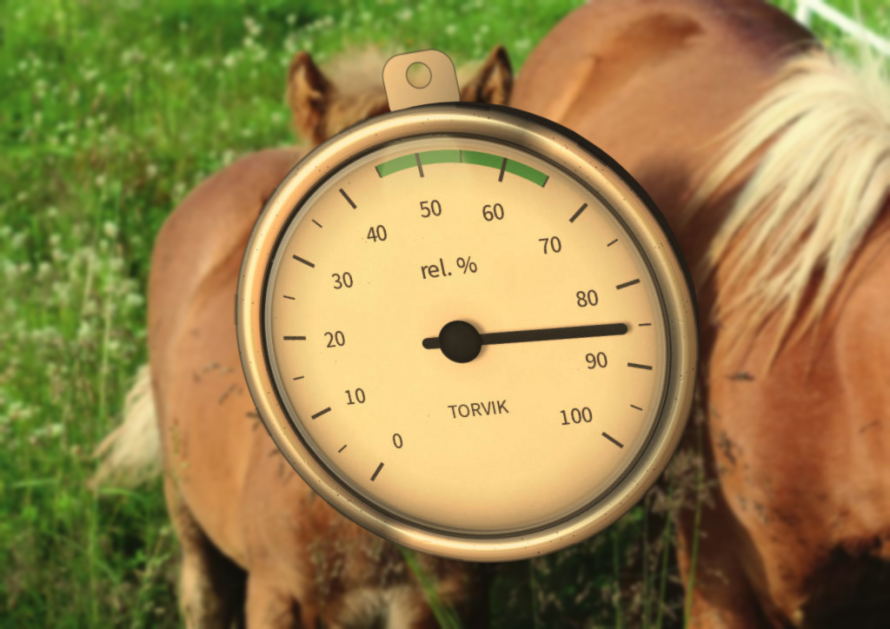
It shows 85; %
